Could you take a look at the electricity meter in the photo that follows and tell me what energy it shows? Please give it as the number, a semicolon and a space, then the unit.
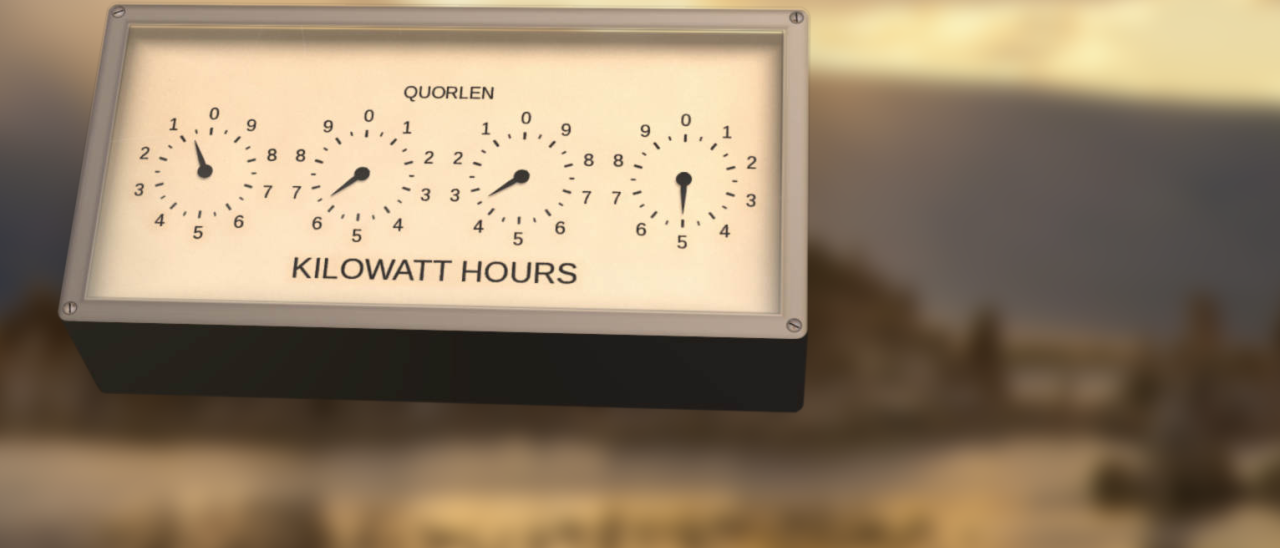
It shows 635; kWh
